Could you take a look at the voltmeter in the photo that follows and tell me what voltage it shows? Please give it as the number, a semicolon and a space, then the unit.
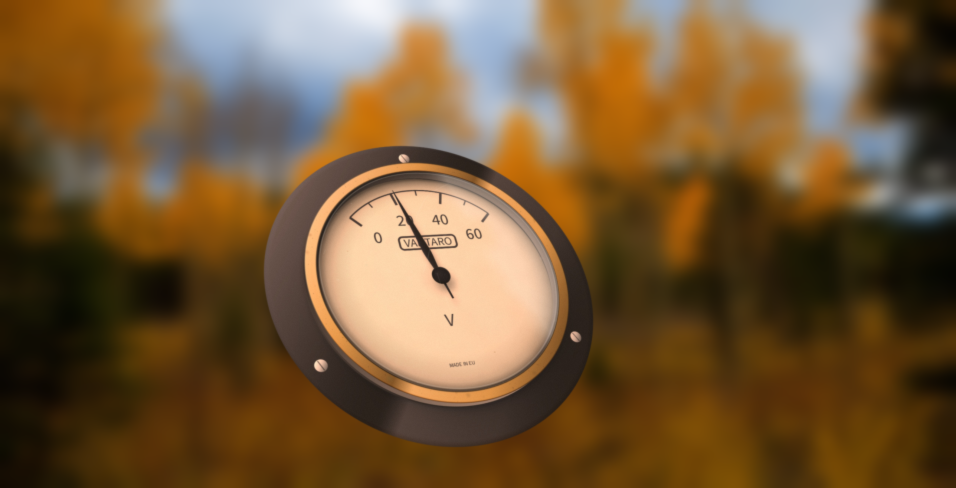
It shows 20; V
